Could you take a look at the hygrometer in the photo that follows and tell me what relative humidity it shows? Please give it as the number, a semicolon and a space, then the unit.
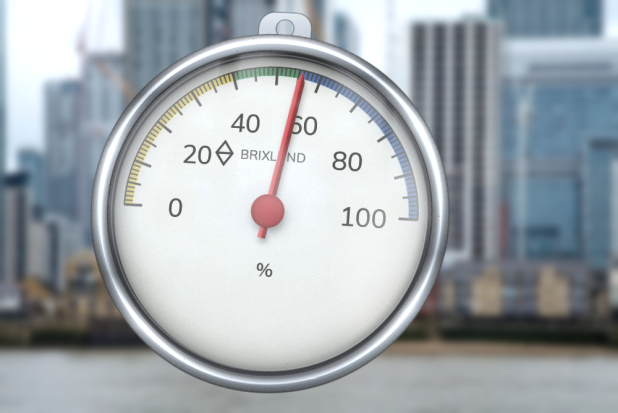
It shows 56; %
